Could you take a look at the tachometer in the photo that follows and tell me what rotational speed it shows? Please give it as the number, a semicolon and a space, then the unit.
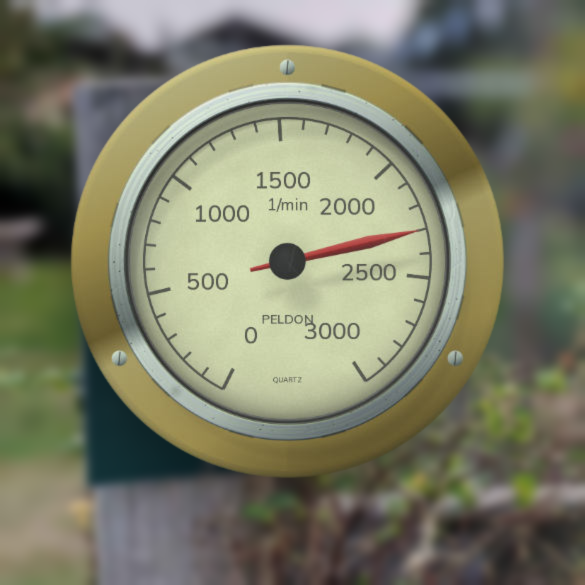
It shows 2300; rpm
